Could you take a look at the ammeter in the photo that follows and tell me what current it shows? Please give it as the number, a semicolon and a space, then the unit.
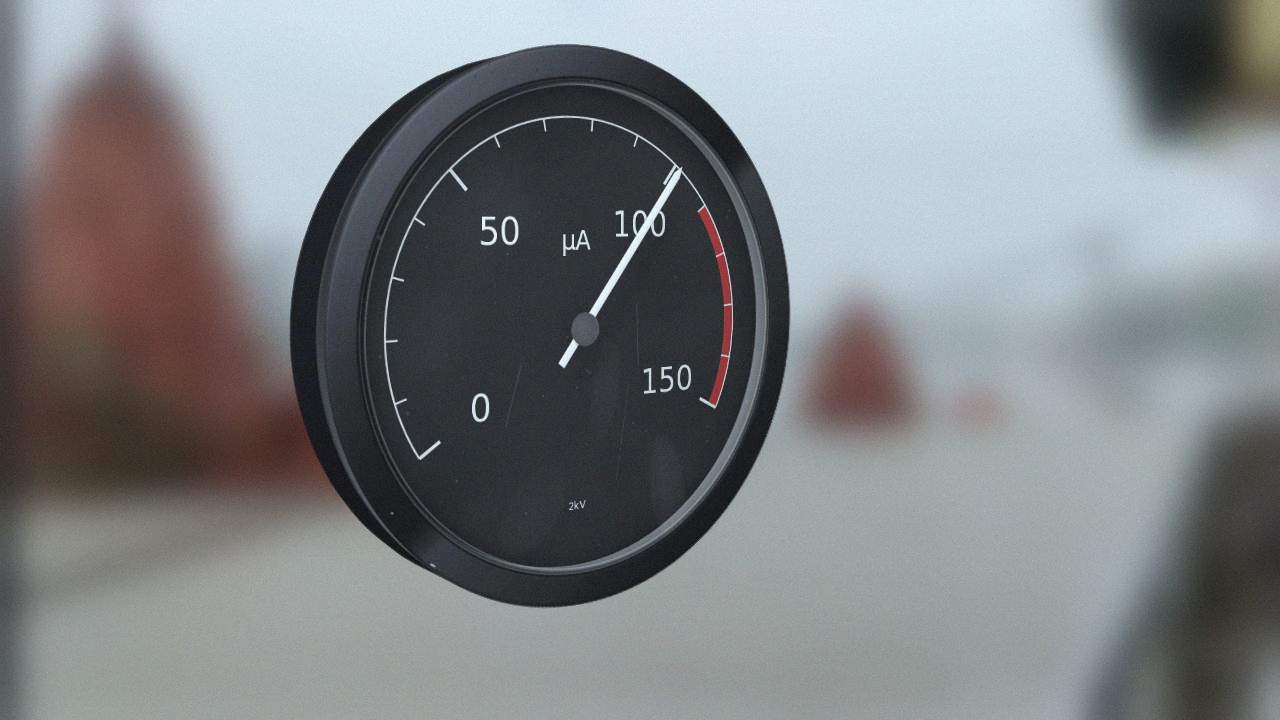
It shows 100; µA
